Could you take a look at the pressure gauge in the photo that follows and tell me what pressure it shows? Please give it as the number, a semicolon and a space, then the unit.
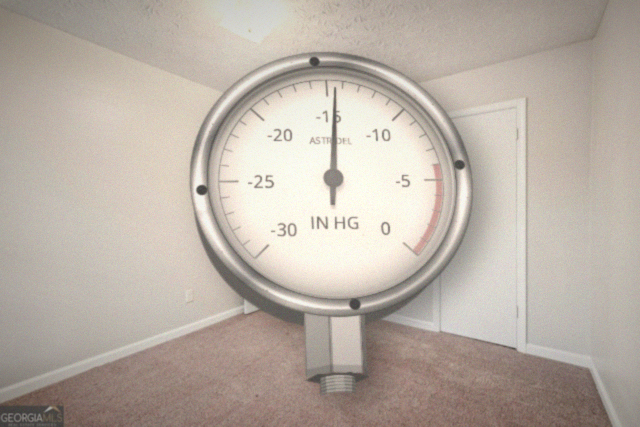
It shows -14.5; inHg
